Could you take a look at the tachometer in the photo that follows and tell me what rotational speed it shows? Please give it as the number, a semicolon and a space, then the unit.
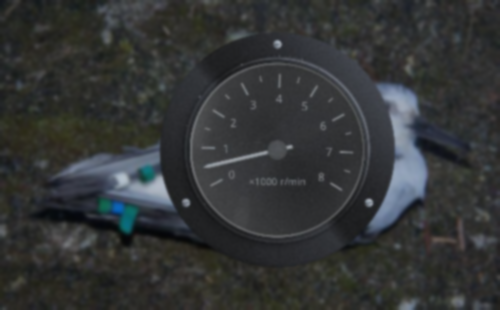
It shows 500; rpm
